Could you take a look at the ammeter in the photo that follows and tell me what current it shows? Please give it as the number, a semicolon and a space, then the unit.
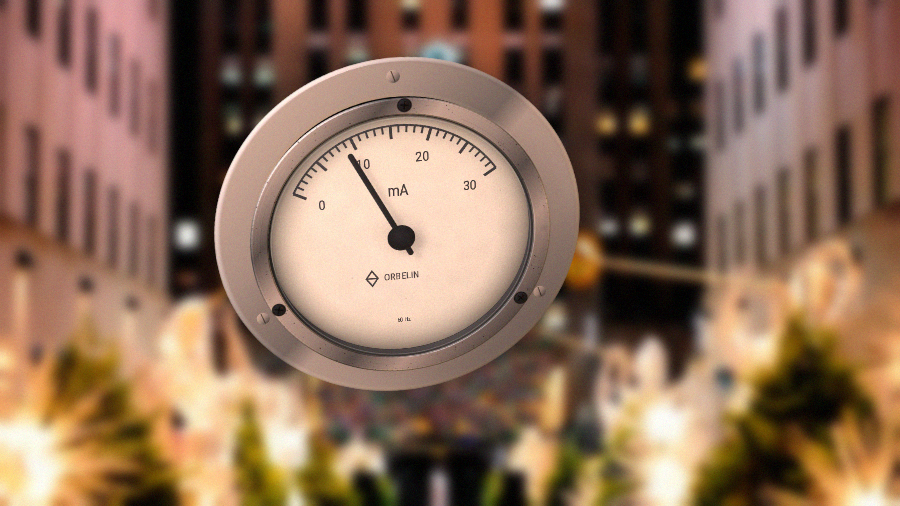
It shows 9; mA
